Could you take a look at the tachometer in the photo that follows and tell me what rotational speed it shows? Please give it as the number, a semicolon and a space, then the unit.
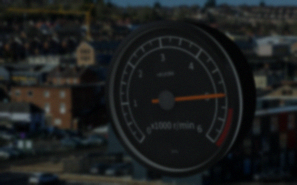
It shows 5000; rpm
